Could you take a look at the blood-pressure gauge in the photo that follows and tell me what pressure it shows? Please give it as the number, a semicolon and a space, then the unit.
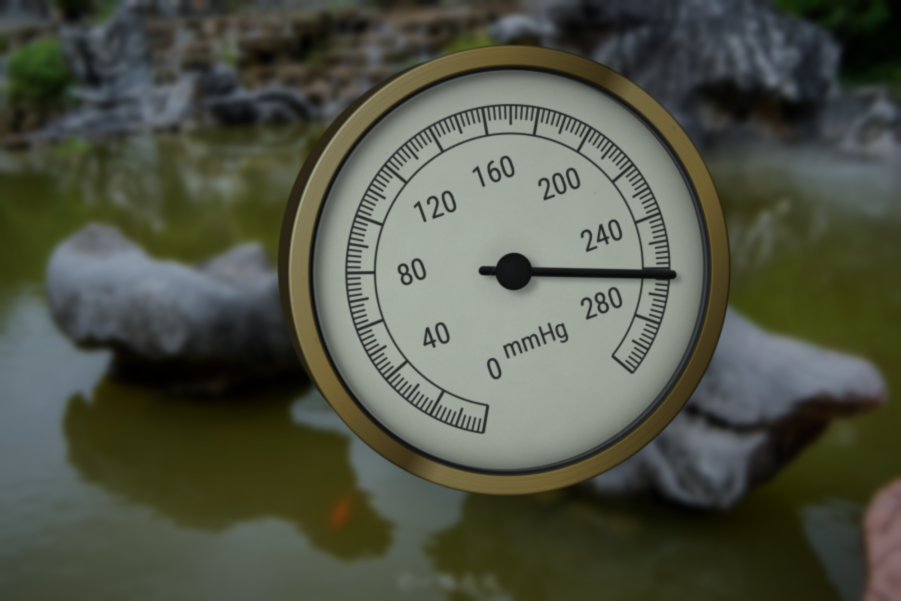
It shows 262; mmHg
